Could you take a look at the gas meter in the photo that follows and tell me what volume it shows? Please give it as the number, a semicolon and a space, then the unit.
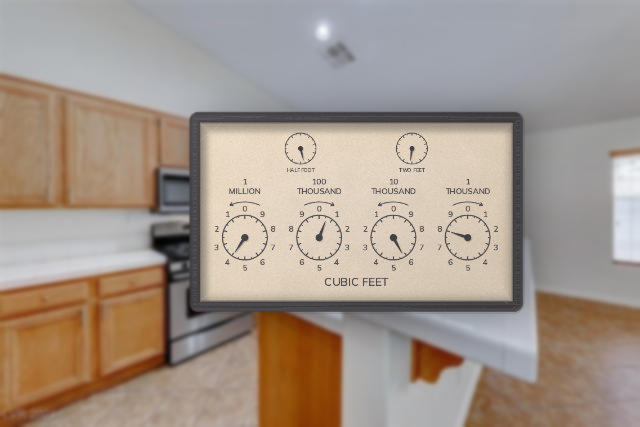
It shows 405800; ft³
